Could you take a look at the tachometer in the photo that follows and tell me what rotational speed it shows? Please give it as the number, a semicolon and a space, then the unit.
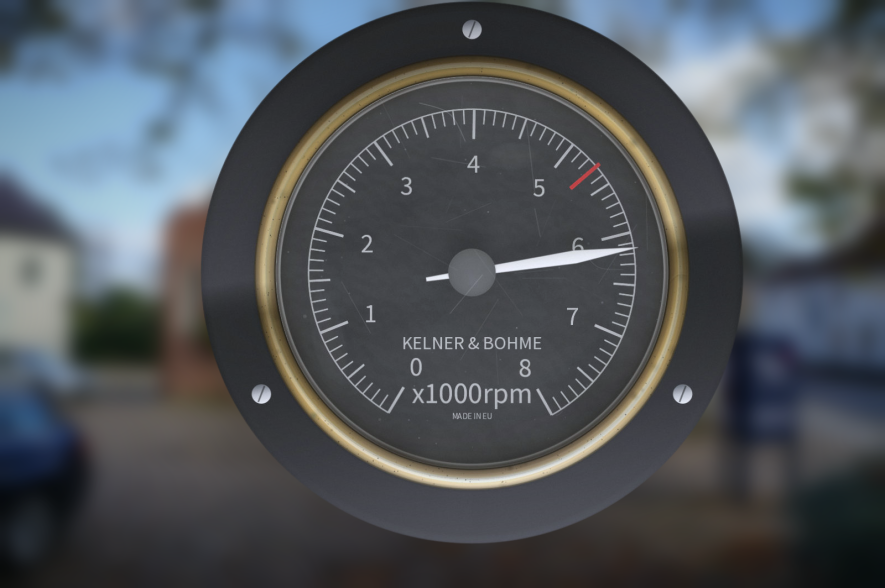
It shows 6150; rpm
